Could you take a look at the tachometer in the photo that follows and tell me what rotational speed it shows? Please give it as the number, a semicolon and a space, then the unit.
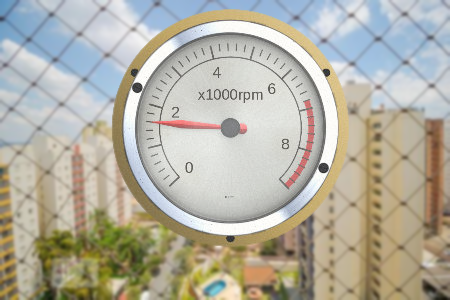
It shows 1600; rpm
